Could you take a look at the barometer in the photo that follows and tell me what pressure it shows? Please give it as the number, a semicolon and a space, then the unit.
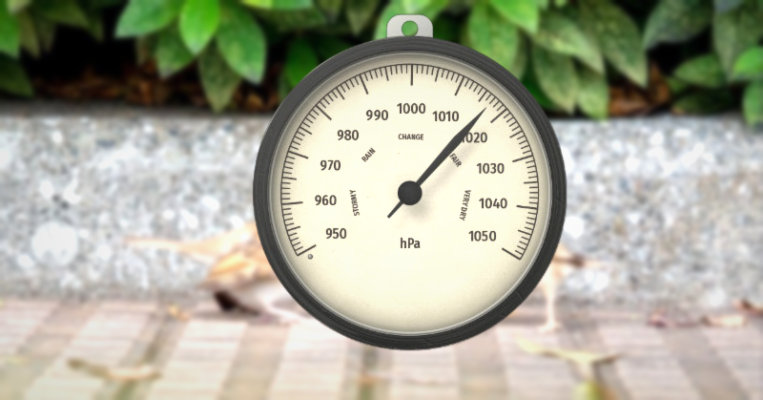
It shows 1017; hPa
